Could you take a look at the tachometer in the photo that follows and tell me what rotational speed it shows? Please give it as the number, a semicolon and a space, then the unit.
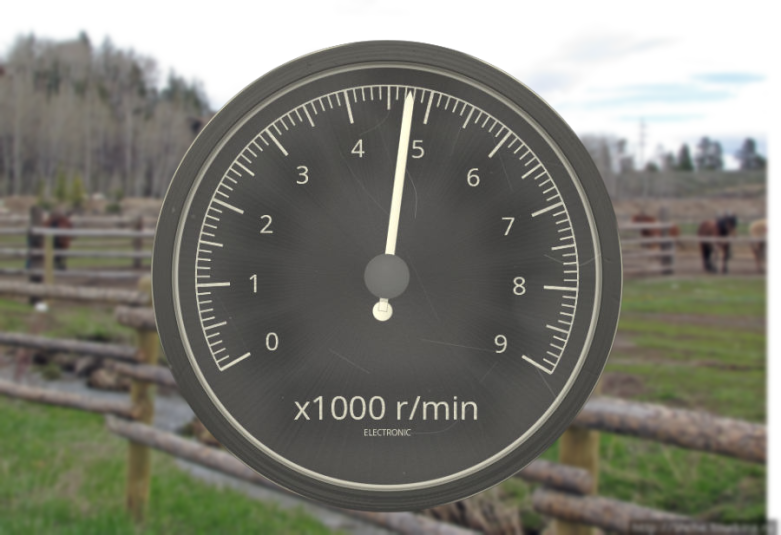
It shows 4750; rpm
